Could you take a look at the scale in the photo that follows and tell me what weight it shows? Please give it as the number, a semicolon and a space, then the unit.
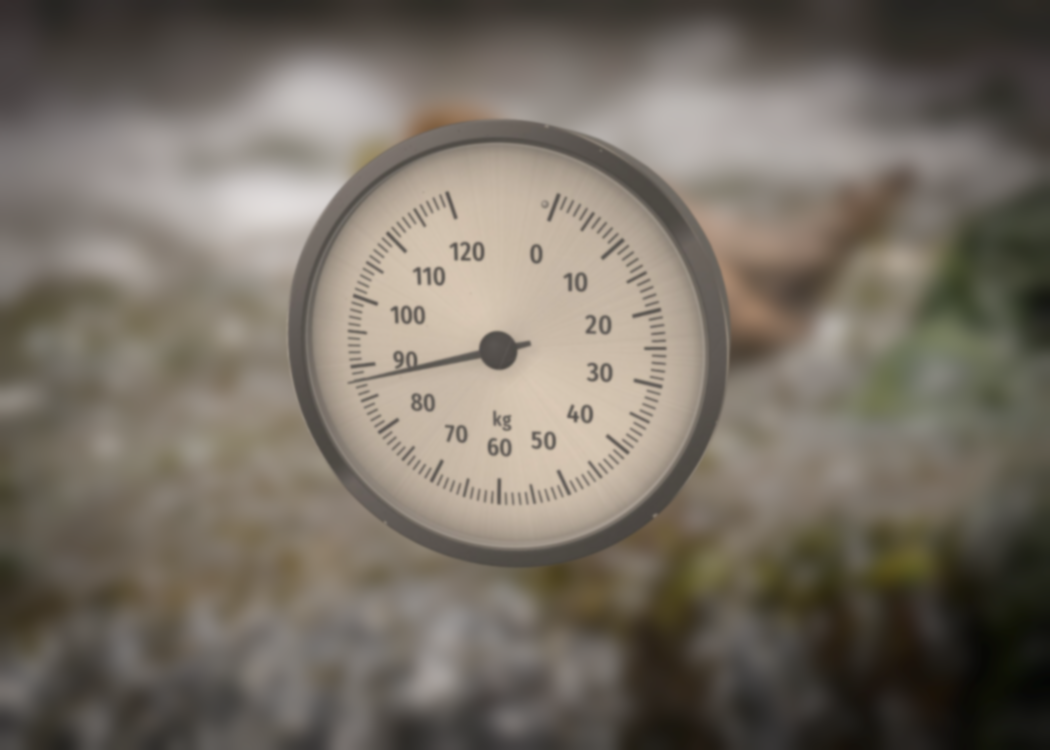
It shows 88; kg
